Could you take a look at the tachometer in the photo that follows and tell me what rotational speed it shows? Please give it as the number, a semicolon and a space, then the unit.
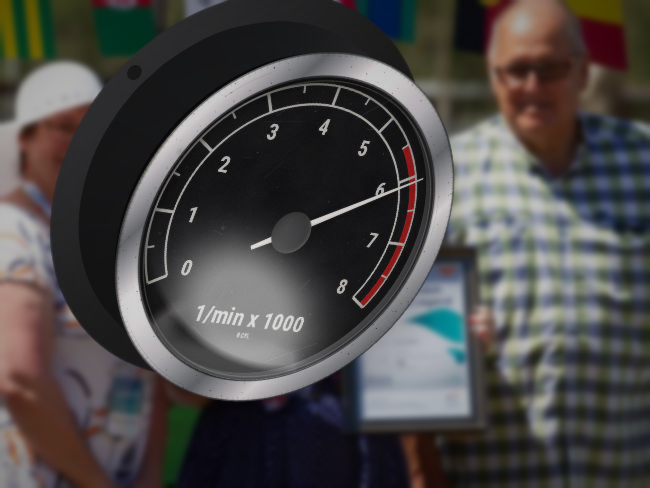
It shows 6000; rpm
